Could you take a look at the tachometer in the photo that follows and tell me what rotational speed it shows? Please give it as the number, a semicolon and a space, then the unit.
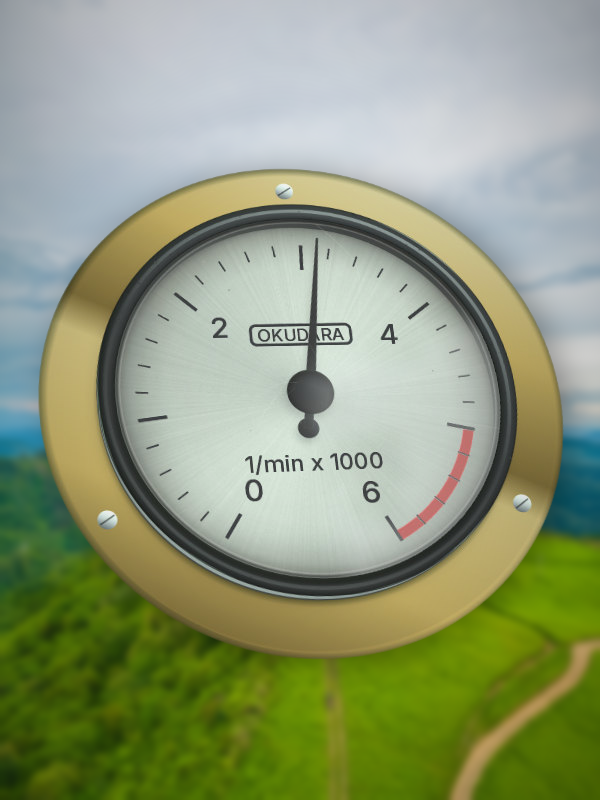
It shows 3100; rpm
